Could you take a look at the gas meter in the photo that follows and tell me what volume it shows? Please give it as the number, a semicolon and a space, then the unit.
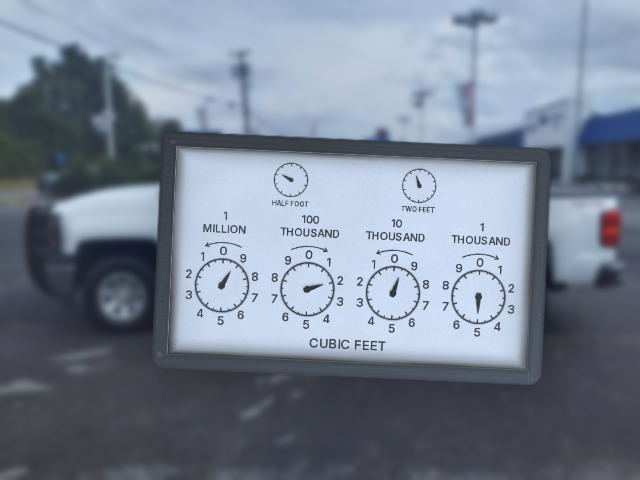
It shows 919500; ft³
